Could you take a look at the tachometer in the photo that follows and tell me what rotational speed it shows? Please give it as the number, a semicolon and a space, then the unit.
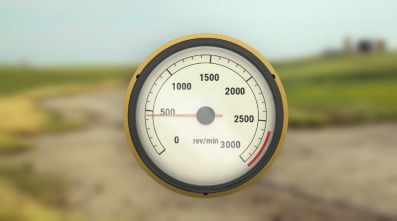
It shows 450; rpm
